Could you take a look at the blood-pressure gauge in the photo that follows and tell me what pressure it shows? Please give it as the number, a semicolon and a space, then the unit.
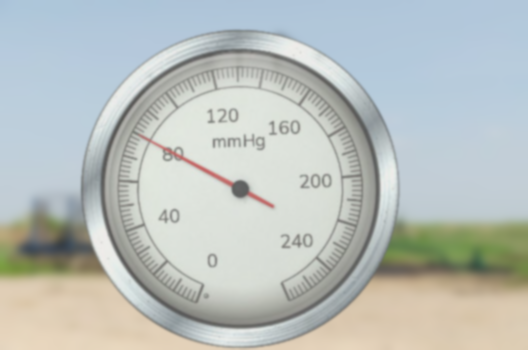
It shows 80; mmHg
